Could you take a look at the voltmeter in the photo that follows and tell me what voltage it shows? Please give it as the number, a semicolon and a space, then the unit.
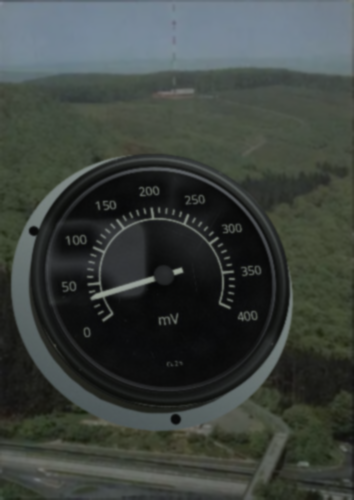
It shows 30; mV
